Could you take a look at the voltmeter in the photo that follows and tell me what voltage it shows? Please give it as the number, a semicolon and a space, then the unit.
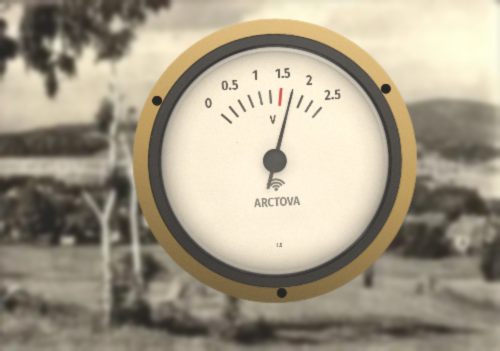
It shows 1.75; V
